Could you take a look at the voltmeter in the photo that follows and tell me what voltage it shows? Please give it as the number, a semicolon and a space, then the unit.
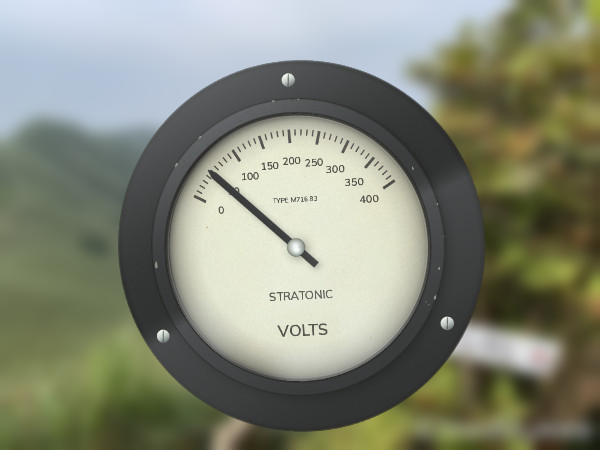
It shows 50; V
